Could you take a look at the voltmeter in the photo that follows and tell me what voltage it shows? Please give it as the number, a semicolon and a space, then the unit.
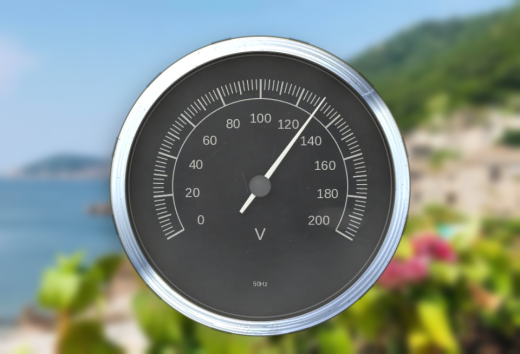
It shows 130; V
